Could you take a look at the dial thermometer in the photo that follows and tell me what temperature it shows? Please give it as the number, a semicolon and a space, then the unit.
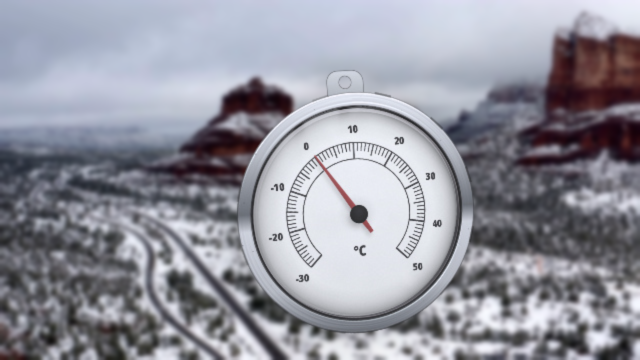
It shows 0; °C
